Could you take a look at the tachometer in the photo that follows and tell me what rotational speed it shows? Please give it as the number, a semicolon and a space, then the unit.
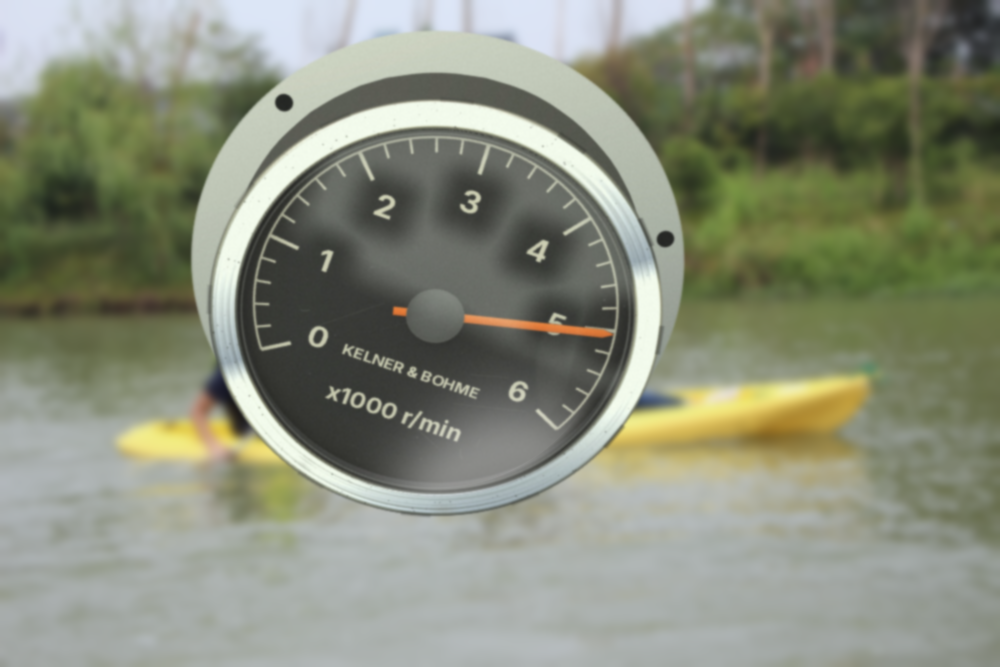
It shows 5000; rpm
